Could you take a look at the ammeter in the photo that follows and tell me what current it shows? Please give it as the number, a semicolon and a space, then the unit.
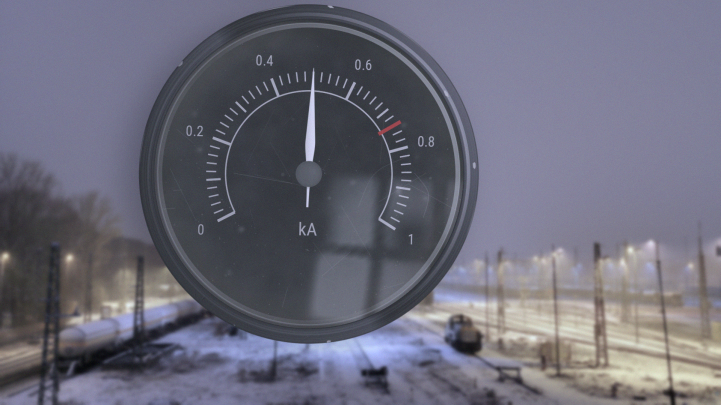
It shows 0.5; kA
